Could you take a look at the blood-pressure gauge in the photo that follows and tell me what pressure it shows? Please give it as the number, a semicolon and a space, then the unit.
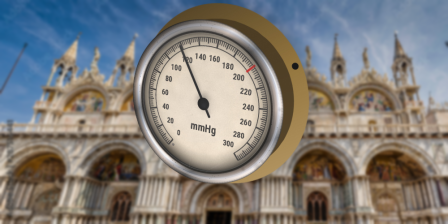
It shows 120; mmHg
